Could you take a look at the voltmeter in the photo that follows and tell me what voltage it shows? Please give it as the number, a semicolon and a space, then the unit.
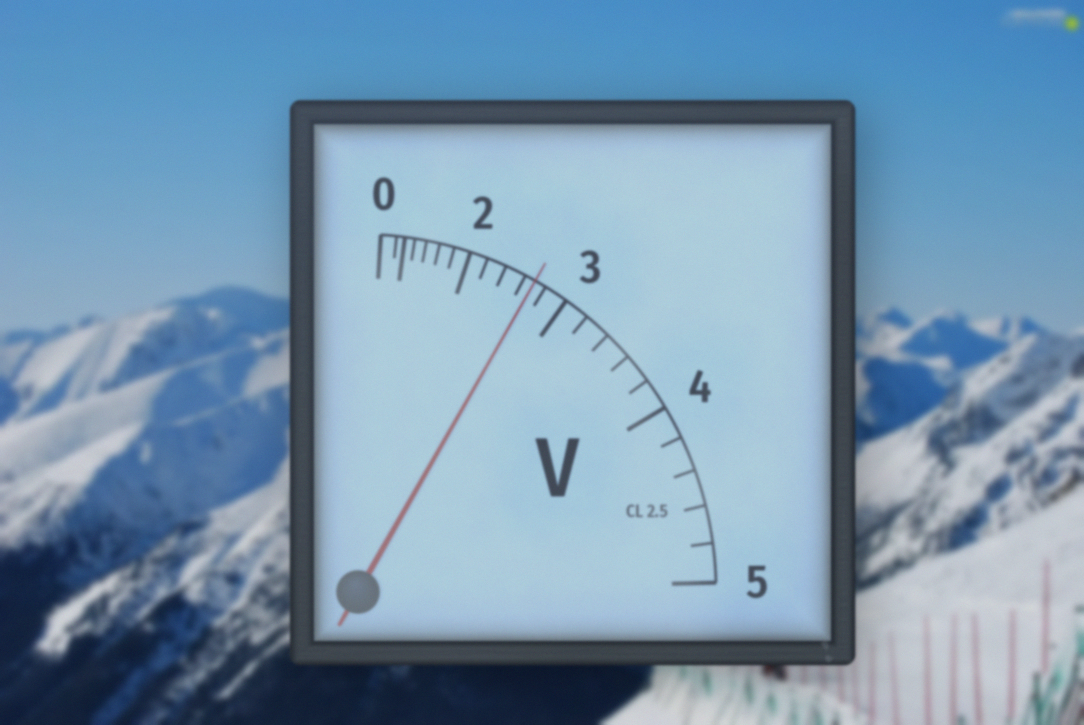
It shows 2.7; V
